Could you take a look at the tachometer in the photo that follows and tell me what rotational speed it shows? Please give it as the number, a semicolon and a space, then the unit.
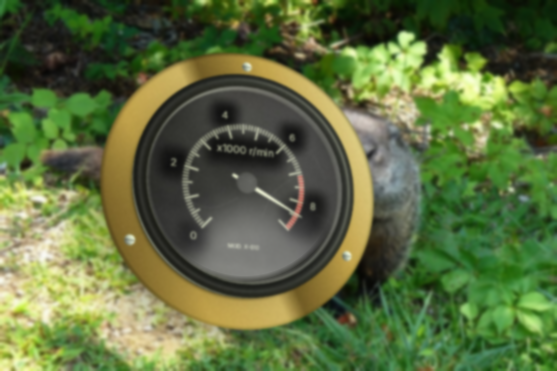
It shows 8500; rpm
